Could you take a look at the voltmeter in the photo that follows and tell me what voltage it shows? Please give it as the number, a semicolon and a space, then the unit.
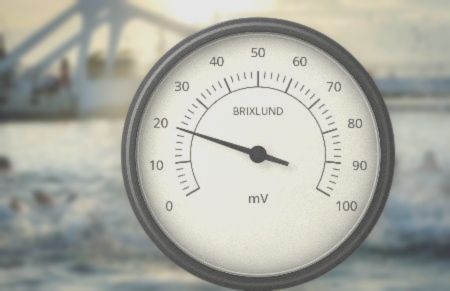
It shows 20; mV
